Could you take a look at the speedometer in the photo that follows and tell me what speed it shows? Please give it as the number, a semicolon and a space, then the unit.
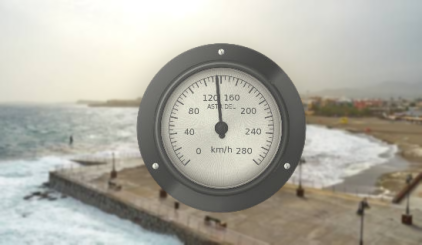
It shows 135; km/h
